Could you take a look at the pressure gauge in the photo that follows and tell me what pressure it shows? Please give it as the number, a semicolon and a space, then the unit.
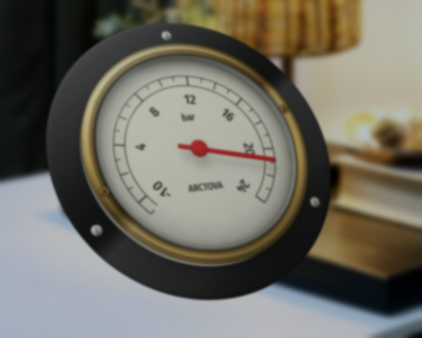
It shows 21; bar
